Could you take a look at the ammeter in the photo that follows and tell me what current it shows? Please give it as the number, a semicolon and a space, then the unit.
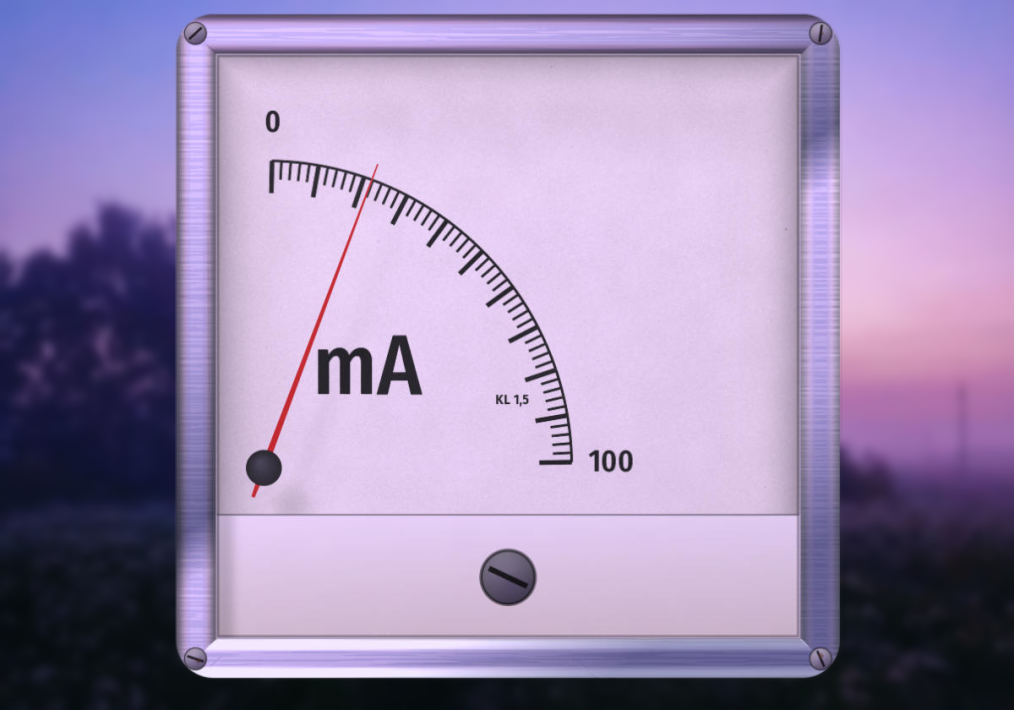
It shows 22; mA
